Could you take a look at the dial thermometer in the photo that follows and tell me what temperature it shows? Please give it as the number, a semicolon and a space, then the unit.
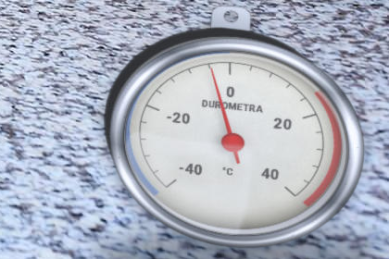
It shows -4; °C
